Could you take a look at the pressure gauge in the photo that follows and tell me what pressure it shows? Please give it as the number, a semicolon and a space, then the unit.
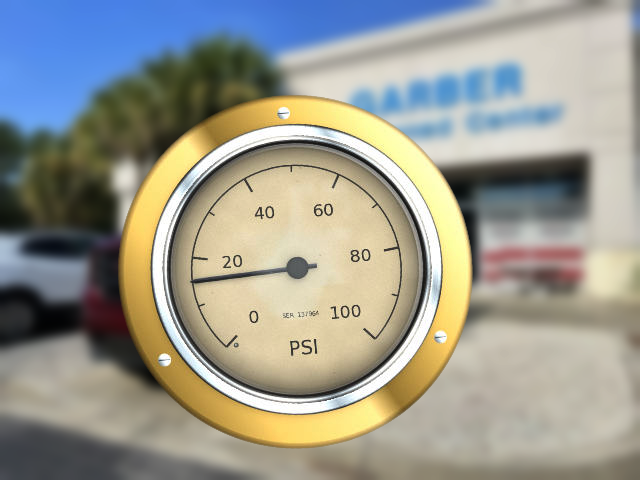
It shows 15; psi
